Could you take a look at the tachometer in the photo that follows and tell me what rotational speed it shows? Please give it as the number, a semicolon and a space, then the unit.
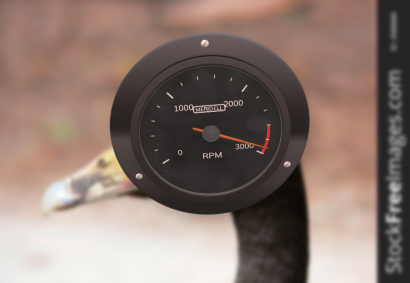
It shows 2900; rpm
